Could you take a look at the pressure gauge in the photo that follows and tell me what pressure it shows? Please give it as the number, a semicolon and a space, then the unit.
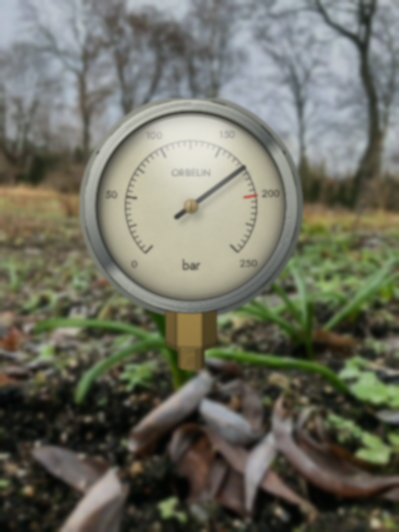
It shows 175; bar
